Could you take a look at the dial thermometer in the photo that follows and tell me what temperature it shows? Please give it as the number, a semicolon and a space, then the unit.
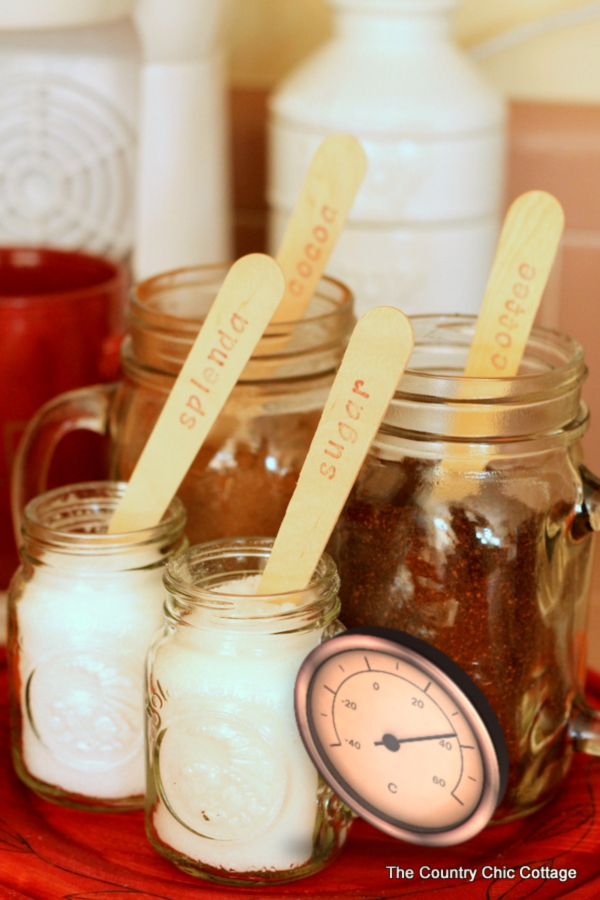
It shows 35; °C
